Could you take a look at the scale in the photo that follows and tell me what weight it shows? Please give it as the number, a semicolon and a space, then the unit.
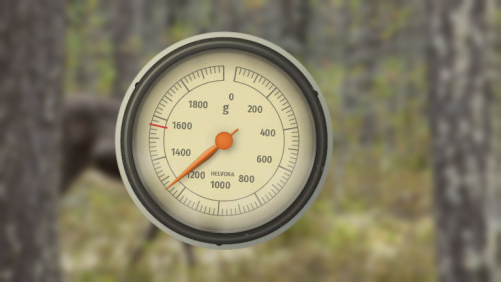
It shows 1260; g
